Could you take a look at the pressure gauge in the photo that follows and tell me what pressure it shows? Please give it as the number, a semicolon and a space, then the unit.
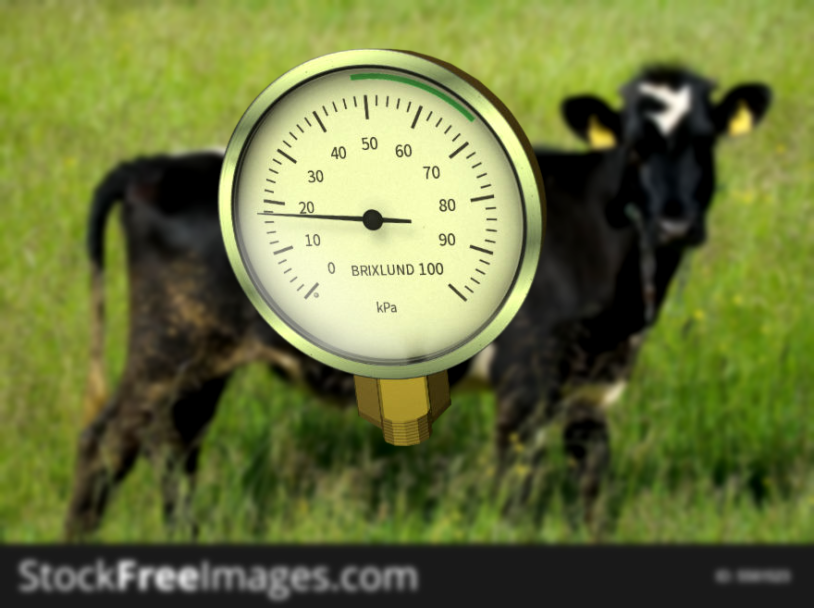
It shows 18; kPa
